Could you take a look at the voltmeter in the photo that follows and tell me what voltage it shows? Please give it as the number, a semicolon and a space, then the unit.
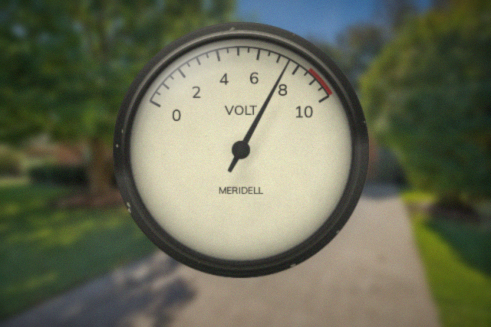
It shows 7.5; V
